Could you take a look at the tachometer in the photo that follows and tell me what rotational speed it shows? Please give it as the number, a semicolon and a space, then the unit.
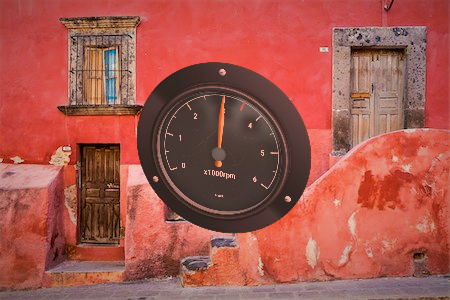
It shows 3000; rpm
